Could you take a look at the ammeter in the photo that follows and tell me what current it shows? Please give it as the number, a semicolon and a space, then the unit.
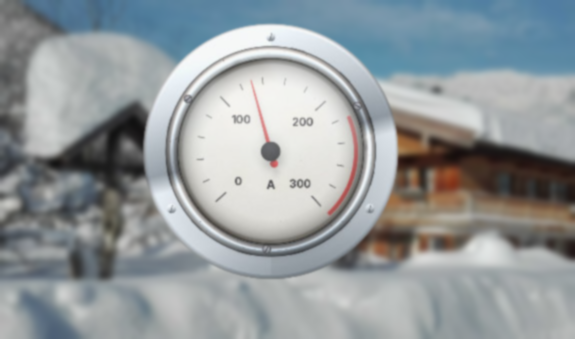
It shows 130; A
